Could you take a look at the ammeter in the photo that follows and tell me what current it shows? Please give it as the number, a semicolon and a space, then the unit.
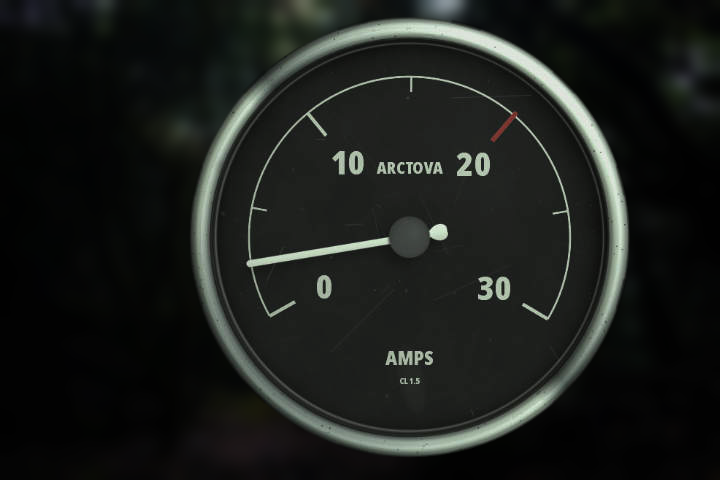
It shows 2.5; A
